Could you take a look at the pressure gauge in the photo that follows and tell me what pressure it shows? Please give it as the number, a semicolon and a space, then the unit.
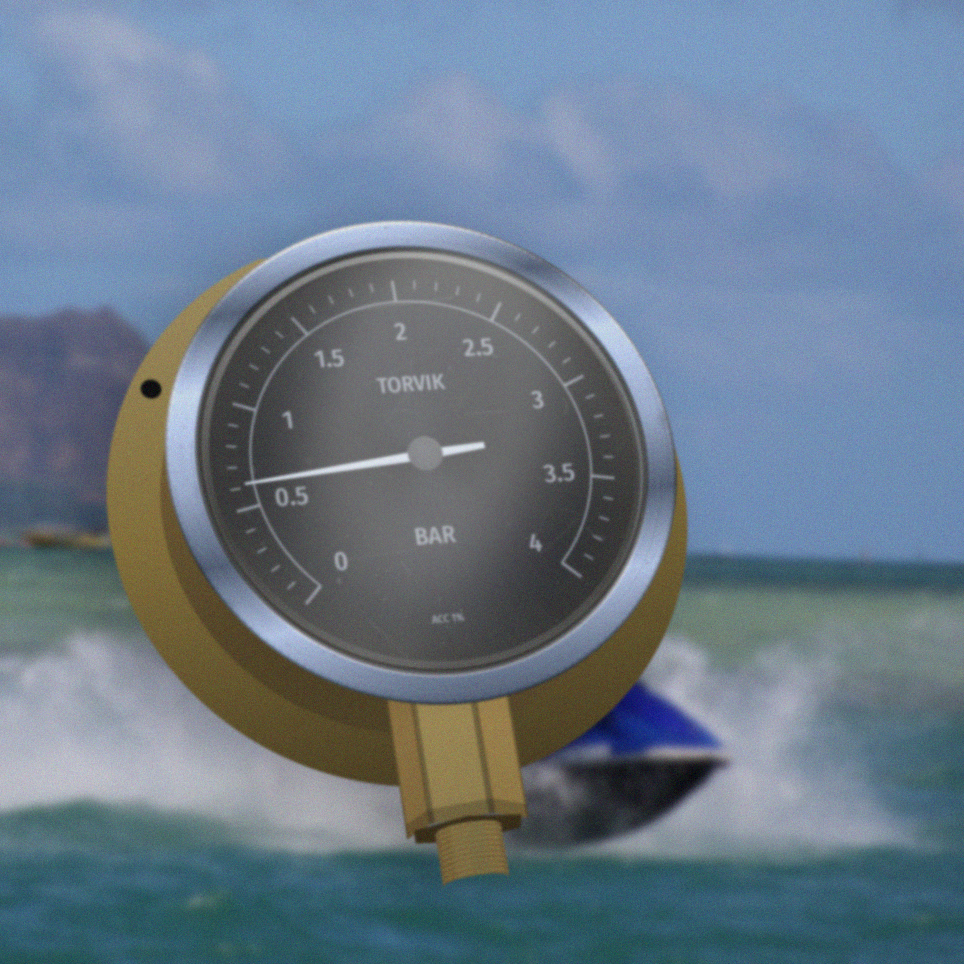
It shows 0.6; bar
